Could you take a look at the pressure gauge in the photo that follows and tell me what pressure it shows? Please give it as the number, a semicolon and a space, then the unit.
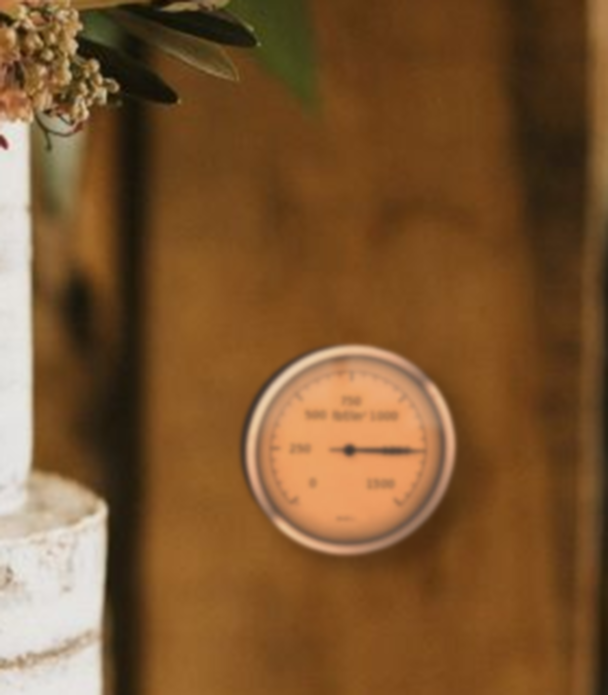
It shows 1250; psi
